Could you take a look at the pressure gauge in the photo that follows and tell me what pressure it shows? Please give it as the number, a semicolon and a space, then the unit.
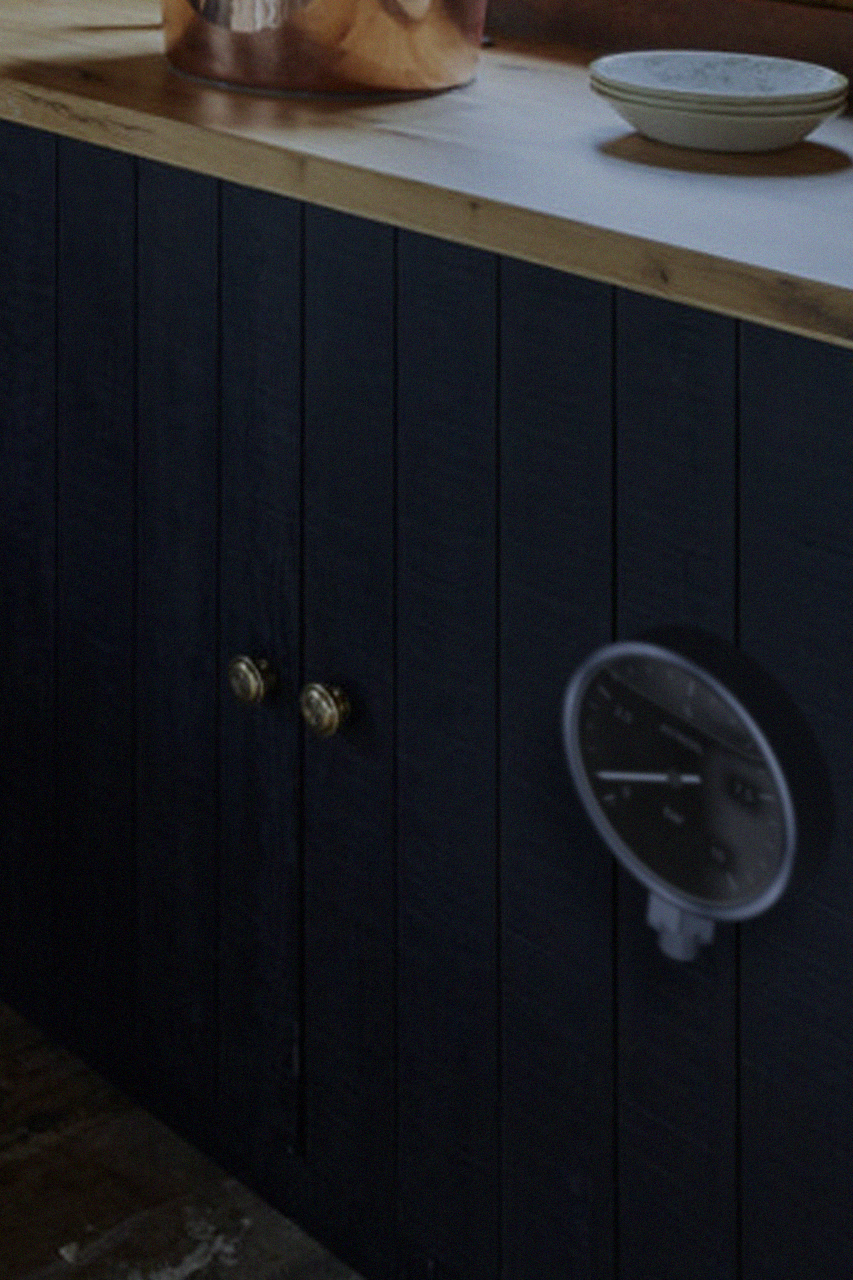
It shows 0.5; bar
